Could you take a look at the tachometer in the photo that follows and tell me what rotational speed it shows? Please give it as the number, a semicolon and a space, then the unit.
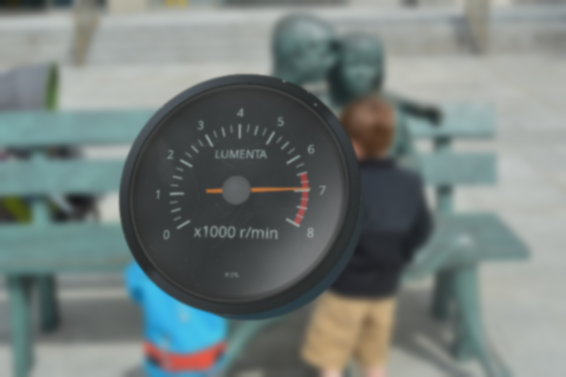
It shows 7000; rpm
